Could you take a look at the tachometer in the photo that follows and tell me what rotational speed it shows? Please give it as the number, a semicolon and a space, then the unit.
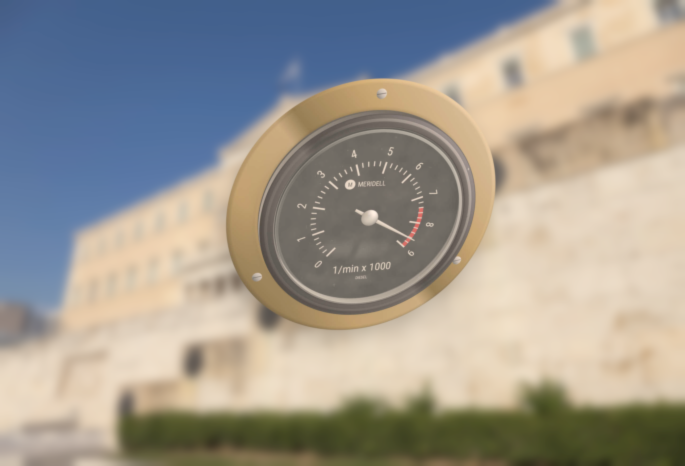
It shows 8600; rpm
